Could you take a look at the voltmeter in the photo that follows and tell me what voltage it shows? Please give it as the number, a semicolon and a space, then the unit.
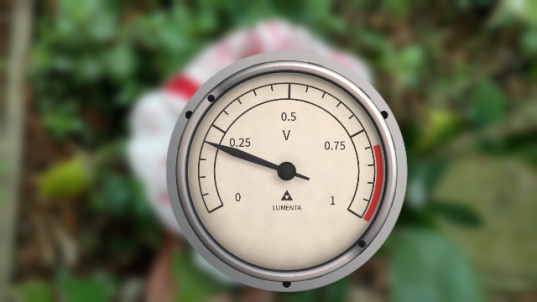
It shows 0.2; V
